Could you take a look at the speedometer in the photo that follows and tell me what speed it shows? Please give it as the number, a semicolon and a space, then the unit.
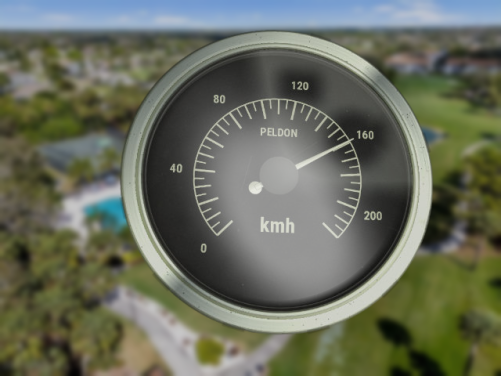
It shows 160; km/h
